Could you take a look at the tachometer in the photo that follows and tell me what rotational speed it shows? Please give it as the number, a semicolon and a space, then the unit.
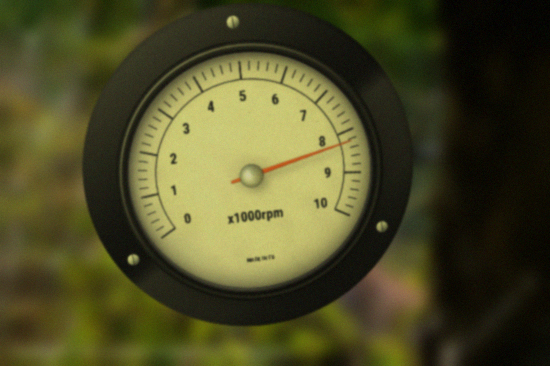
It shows 8200; rpm
